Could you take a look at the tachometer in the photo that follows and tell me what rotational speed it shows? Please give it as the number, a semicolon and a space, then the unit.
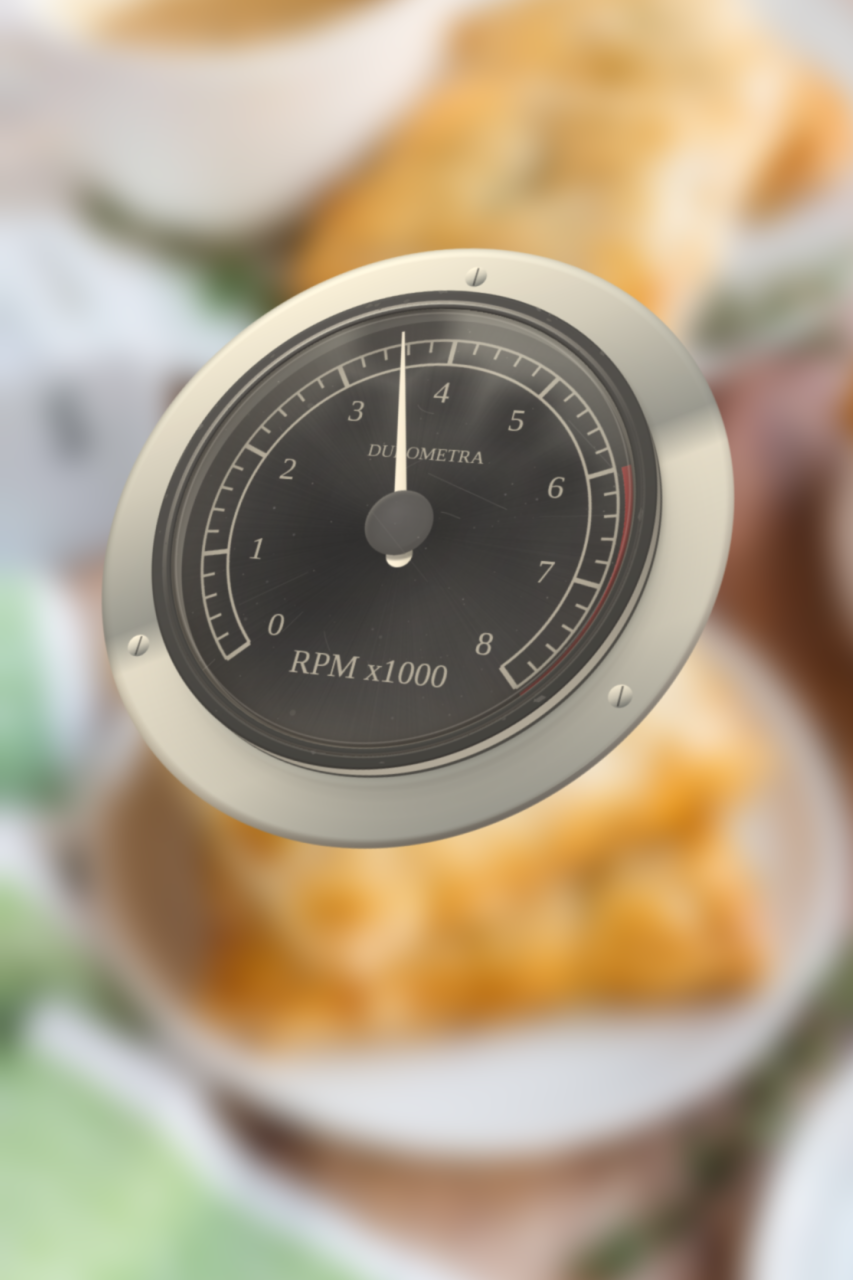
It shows 3600; rpm
